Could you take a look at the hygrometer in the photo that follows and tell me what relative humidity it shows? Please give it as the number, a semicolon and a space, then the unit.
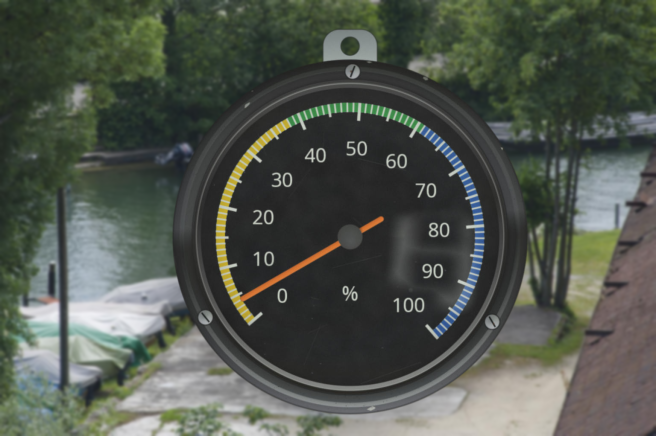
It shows 4; %
